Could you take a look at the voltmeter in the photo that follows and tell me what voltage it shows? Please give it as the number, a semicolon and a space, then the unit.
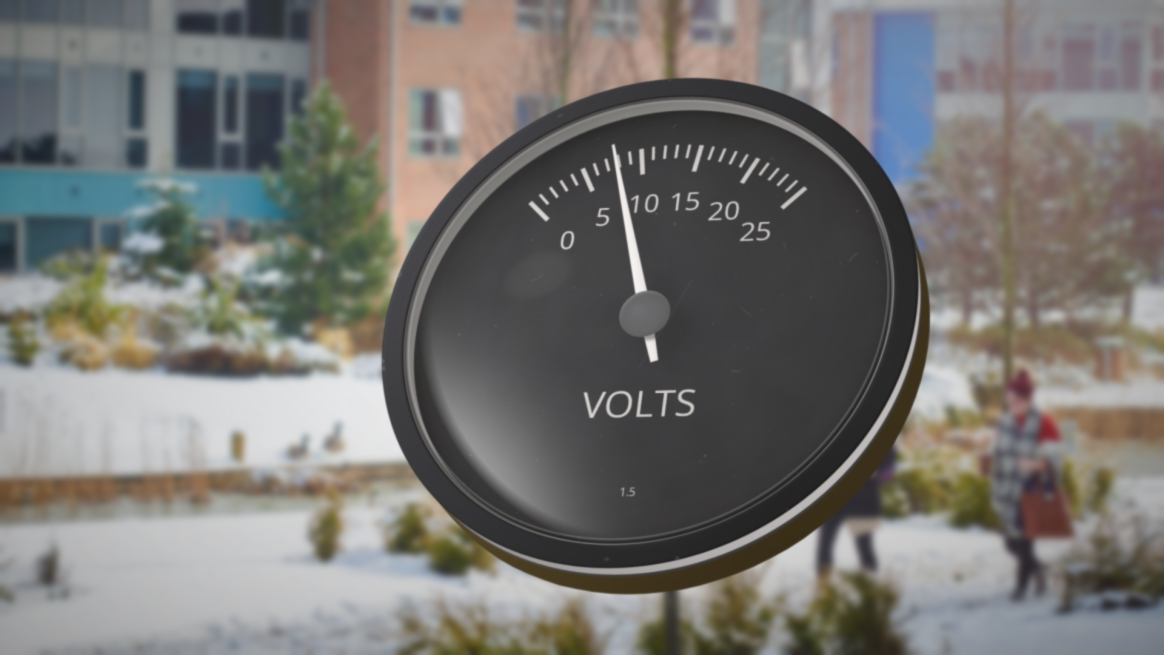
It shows 8; V
